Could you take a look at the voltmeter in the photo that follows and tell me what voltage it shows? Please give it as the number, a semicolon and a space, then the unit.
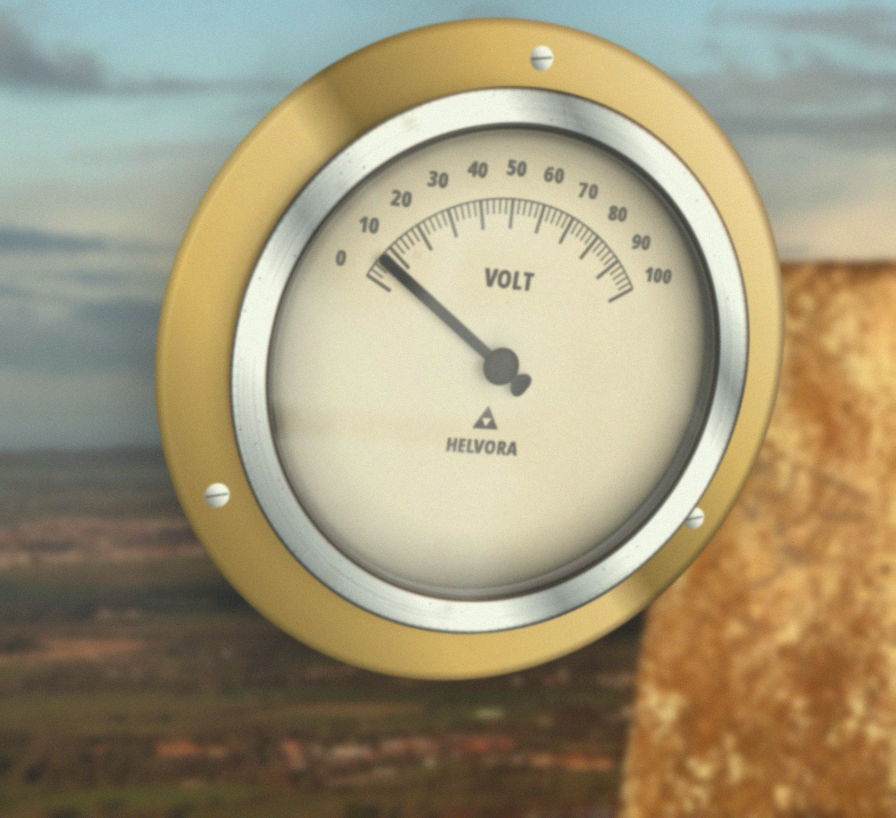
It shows 6; V
